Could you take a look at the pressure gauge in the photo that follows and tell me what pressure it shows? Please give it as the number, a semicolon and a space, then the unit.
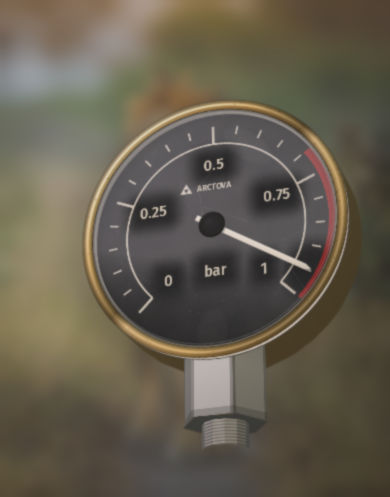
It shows 0.95; bar
